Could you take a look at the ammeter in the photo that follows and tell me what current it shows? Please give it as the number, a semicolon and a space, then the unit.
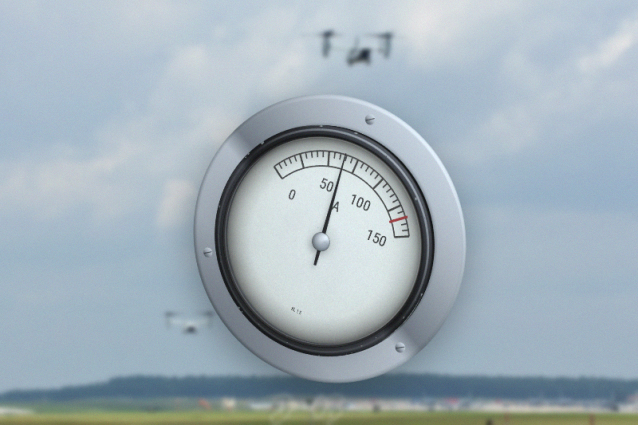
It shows 65; A
